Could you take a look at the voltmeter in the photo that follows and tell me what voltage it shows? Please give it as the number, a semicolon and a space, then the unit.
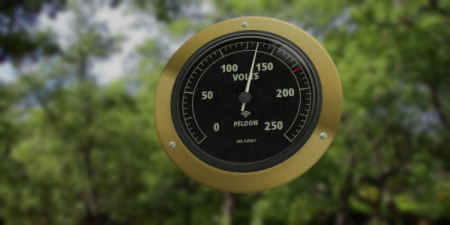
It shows 135; V
